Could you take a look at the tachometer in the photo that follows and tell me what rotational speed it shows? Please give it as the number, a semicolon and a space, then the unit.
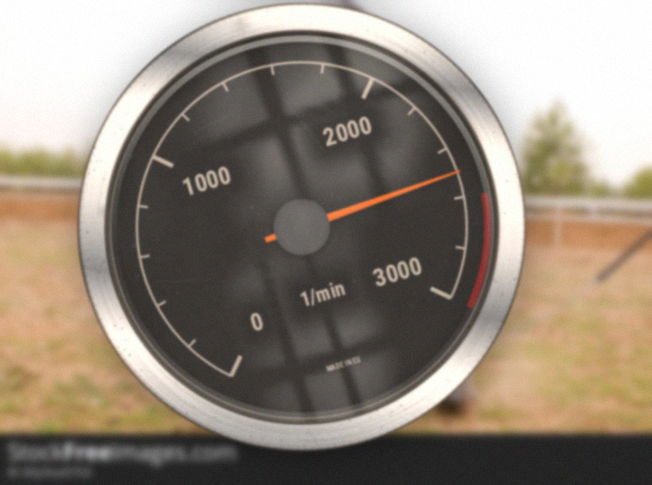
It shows 2500; rpm
